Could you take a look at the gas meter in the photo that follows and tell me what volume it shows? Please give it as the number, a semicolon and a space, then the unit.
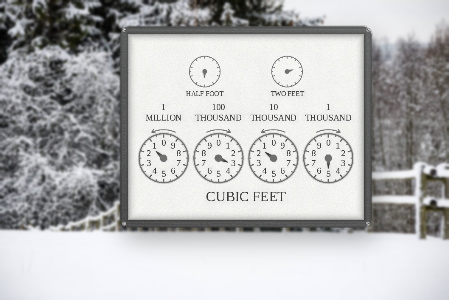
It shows 131500; ft³
